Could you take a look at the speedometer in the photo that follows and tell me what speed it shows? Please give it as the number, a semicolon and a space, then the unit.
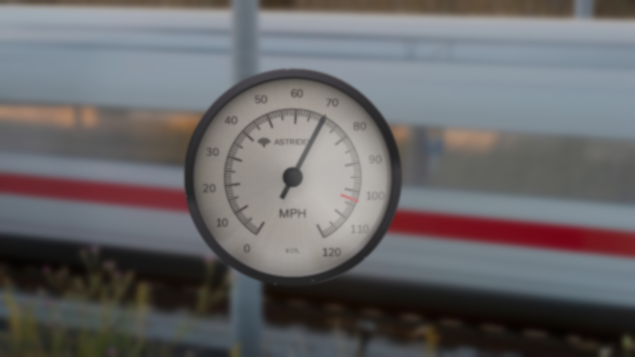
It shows 70; mph
